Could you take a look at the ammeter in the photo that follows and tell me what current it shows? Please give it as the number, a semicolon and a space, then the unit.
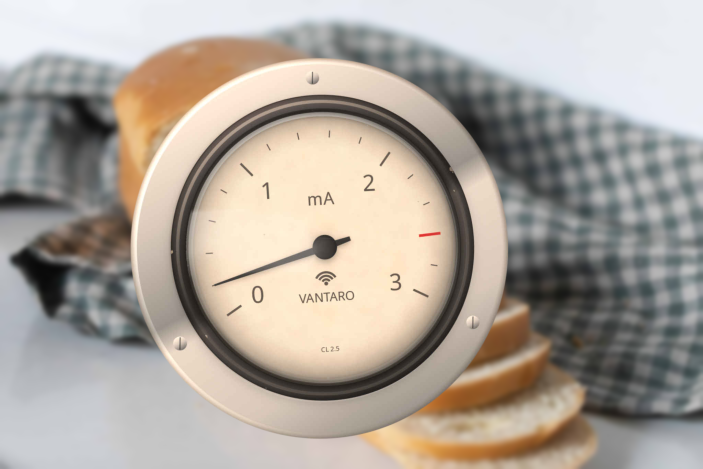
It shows 0.2; mA
